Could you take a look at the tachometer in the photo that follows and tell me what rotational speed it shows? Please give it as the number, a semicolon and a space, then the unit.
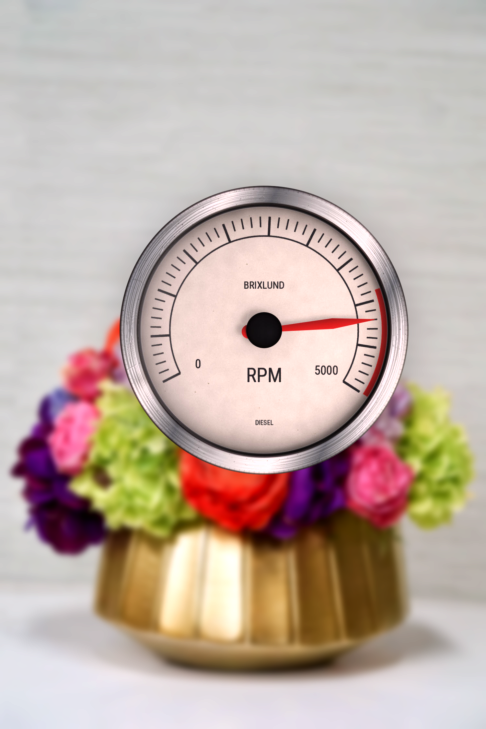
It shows 4200; rpm
